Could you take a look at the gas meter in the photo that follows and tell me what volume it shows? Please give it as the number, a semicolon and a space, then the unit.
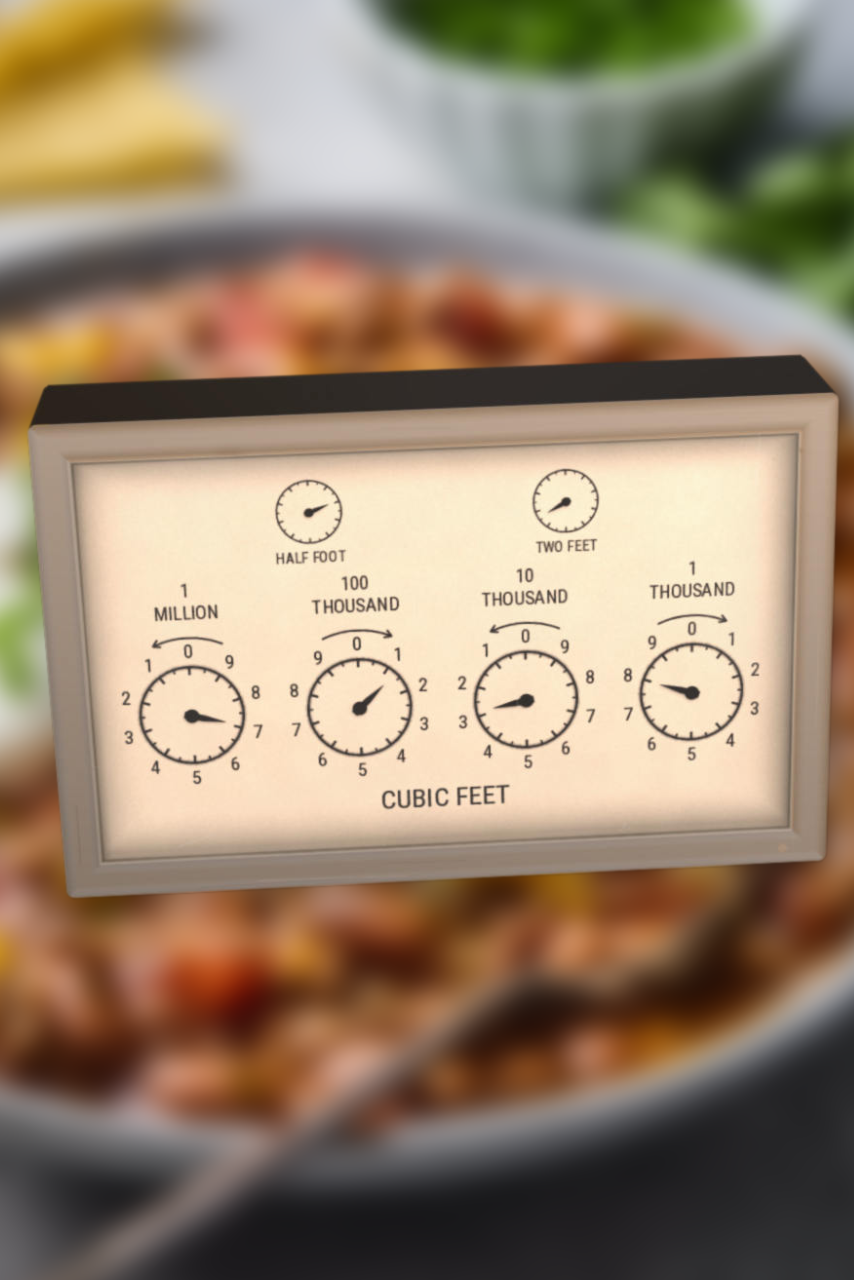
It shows 712800; ft³
